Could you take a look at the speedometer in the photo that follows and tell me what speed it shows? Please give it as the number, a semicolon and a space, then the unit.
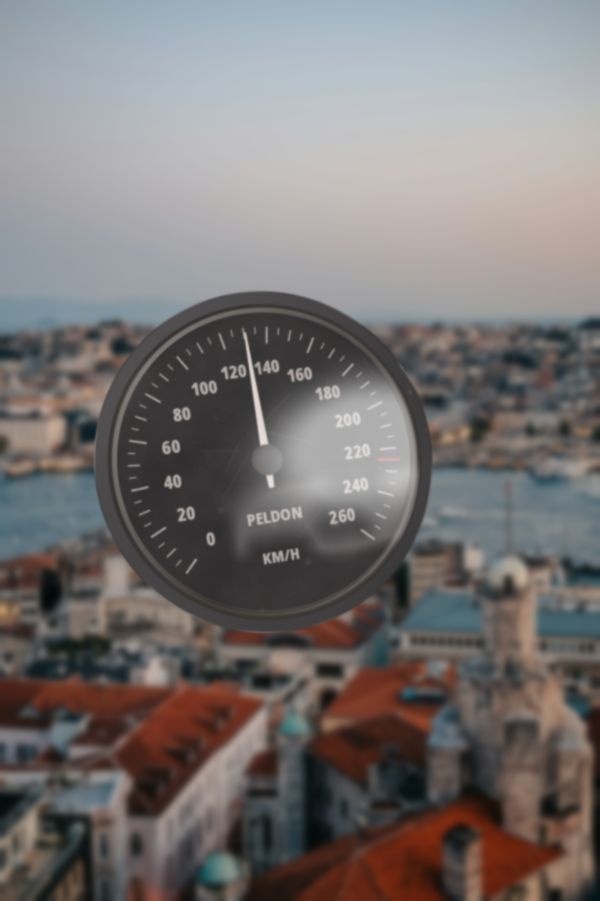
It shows 130; km/h
